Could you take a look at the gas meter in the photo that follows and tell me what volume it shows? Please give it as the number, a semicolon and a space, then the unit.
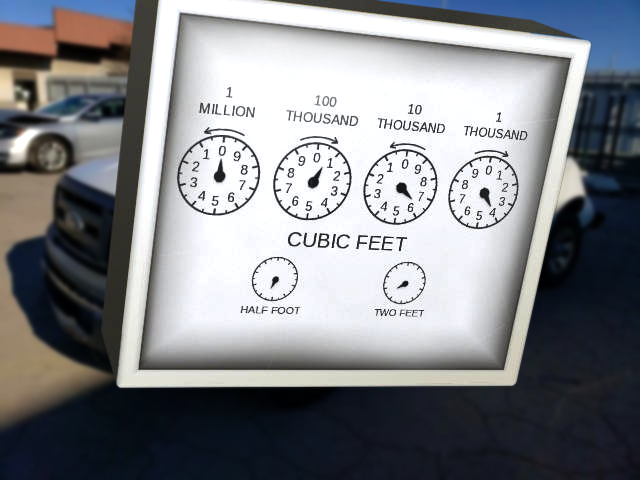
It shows 6400; ft³
